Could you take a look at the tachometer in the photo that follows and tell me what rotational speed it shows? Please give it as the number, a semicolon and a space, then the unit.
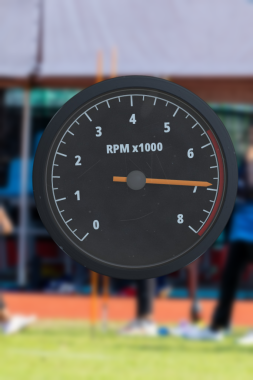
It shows 6875; rpm
